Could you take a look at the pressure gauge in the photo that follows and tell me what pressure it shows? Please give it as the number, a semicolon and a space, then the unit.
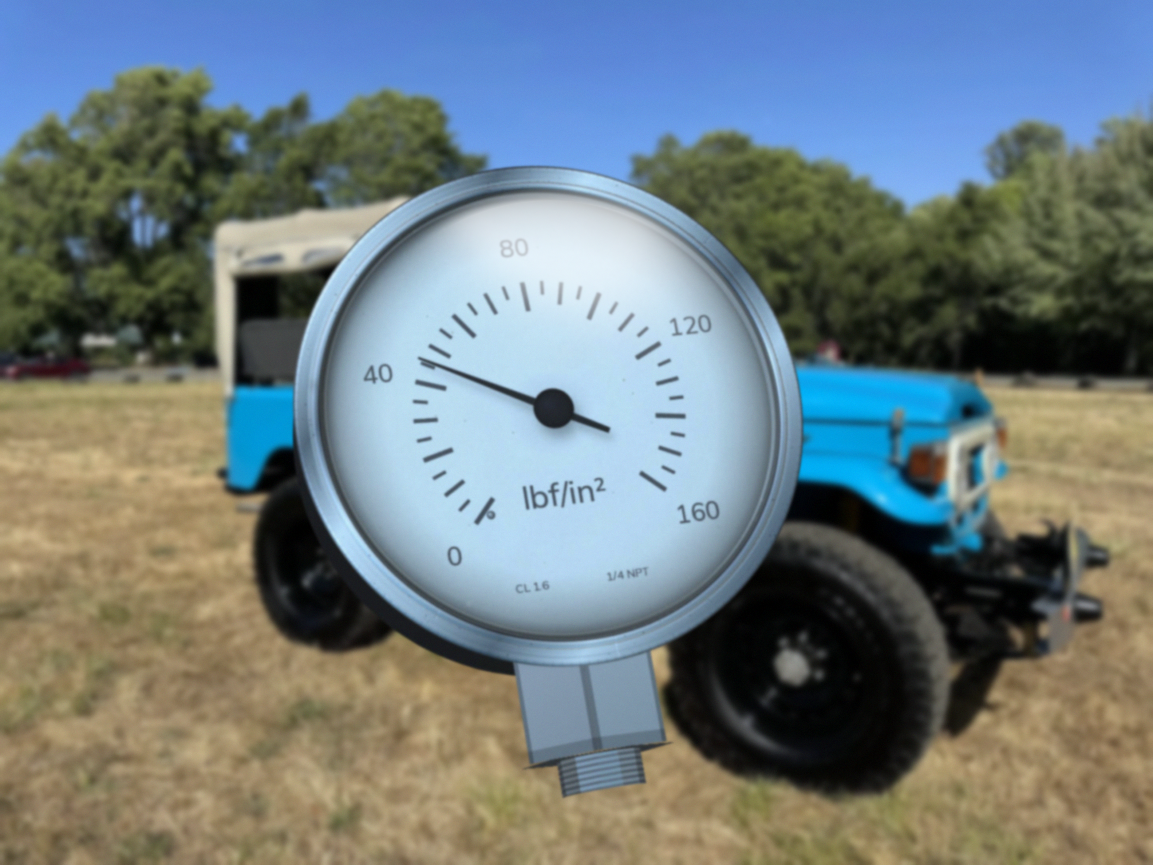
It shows 45; psi
